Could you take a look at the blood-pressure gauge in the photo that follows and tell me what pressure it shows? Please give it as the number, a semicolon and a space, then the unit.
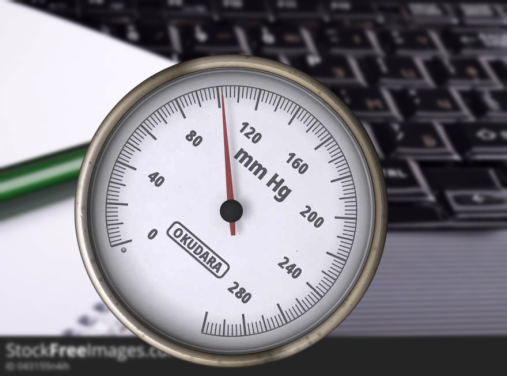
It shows 102; mmHg
